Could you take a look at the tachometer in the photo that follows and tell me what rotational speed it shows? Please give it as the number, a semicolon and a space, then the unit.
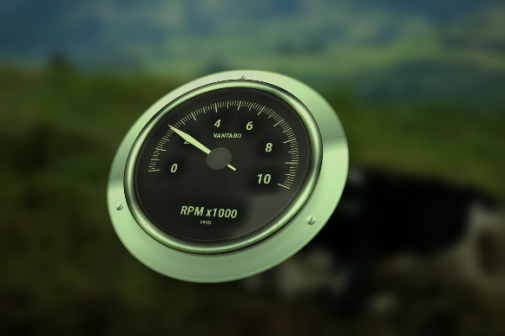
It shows 2000; rpm
